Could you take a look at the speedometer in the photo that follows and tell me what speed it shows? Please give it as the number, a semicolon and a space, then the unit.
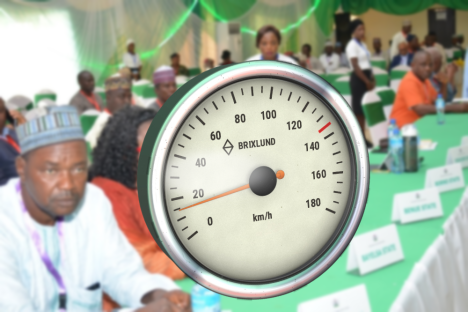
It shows 15; km/h
